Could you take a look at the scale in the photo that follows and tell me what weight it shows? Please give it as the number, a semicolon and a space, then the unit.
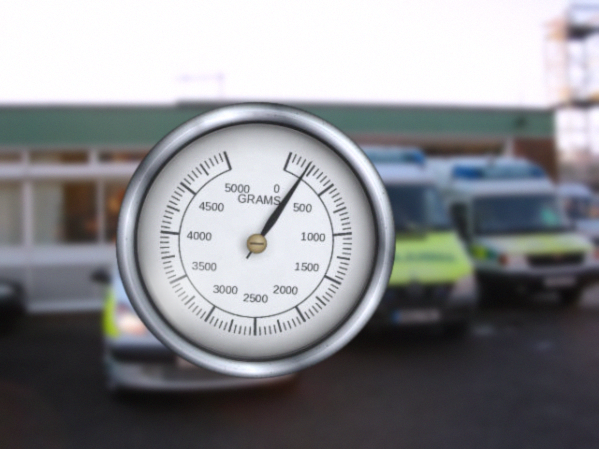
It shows 200; g
